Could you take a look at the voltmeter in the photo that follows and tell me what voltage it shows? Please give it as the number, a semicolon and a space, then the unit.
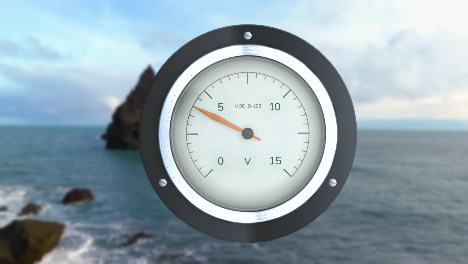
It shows 4; V
